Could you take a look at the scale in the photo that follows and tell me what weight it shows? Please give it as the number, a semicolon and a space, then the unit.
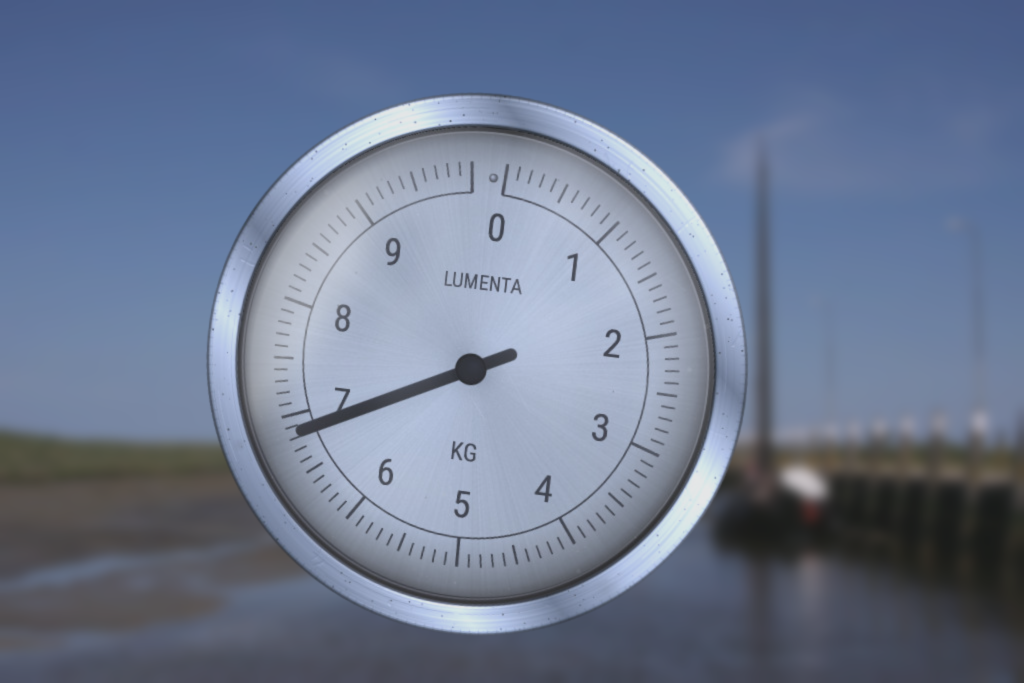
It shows 6.85; kg
